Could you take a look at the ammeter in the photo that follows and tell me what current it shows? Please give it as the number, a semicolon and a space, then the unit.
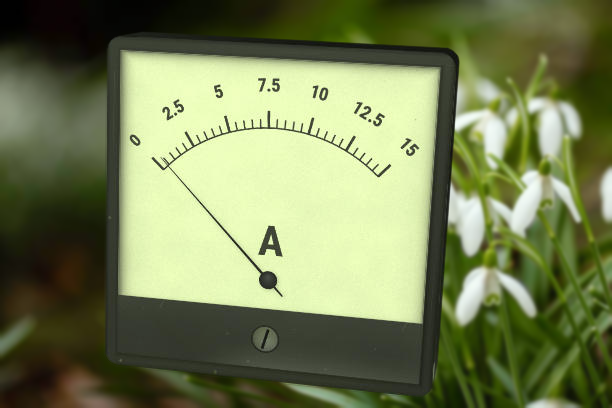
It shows 0.5; A
